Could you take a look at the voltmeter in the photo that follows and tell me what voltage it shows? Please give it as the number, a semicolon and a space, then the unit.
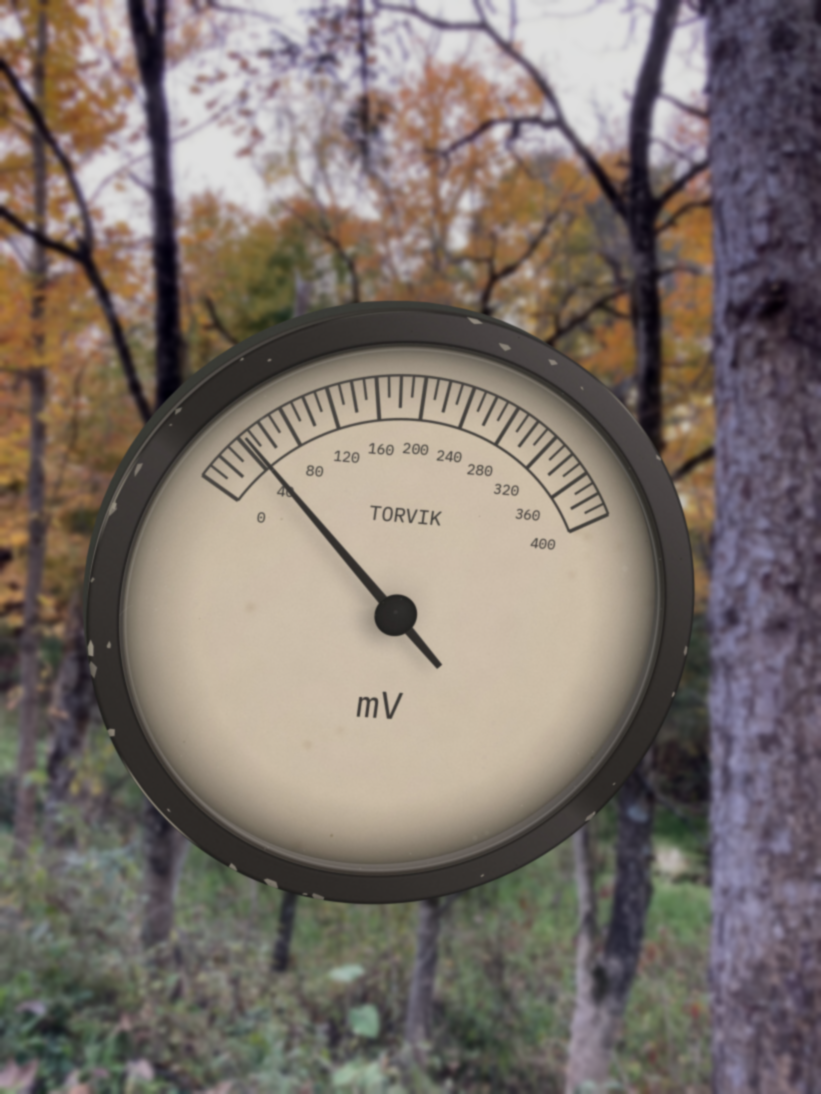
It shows 45; mV
